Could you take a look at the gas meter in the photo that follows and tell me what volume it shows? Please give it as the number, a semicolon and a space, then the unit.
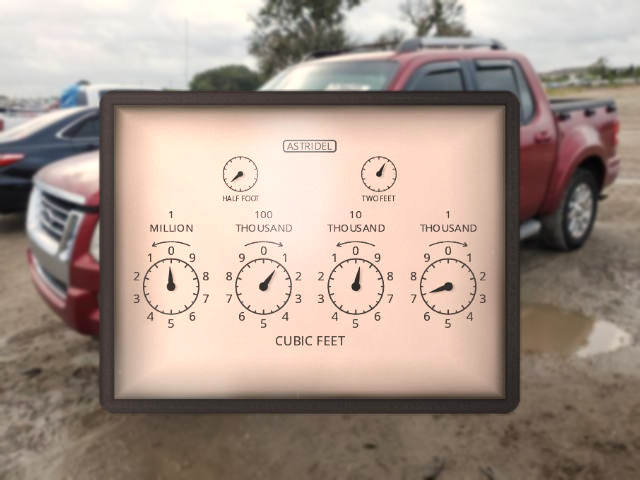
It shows 9700; ft³
